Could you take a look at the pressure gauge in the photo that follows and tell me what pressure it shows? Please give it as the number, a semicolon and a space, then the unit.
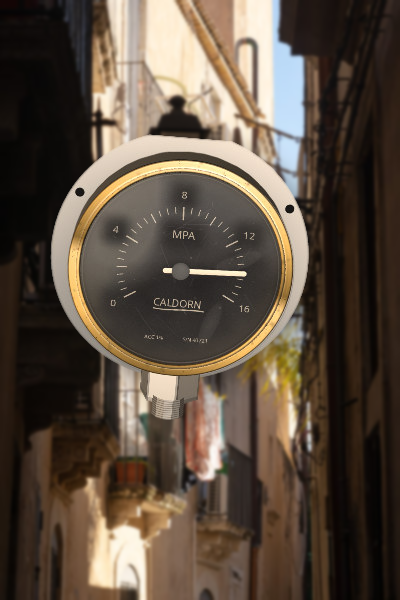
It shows 14; MPa
